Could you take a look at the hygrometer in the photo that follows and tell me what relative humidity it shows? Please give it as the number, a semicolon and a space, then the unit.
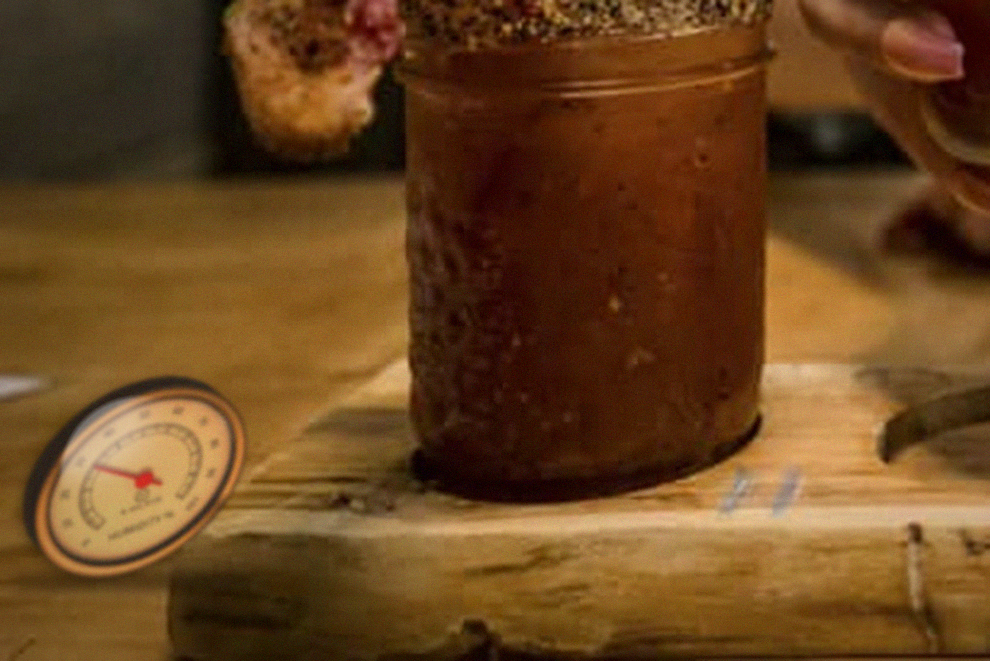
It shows 30; %
